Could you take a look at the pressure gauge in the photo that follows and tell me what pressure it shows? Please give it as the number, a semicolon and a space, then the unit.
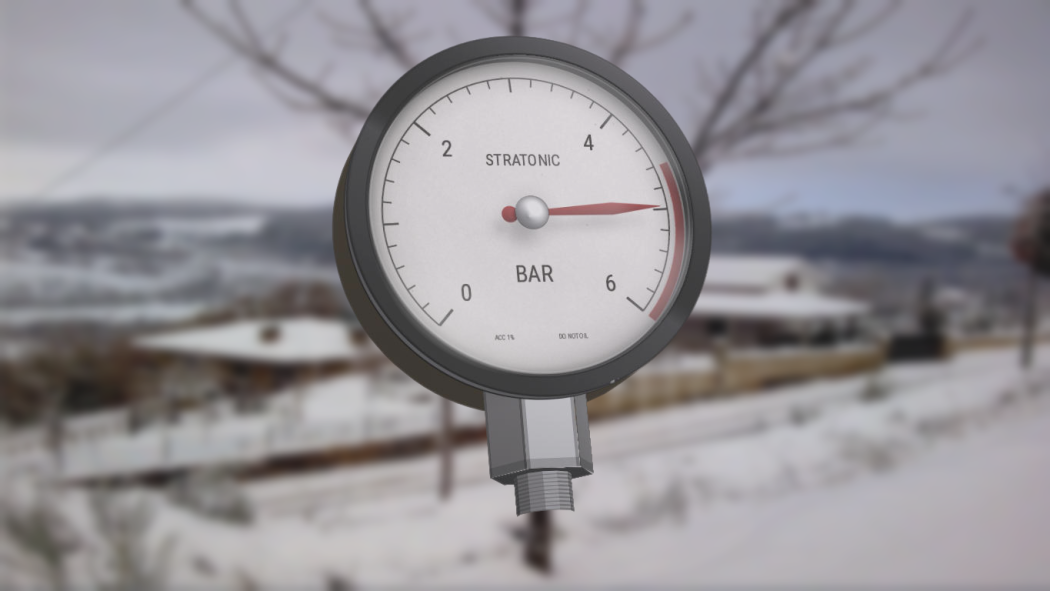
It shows 5; bar
